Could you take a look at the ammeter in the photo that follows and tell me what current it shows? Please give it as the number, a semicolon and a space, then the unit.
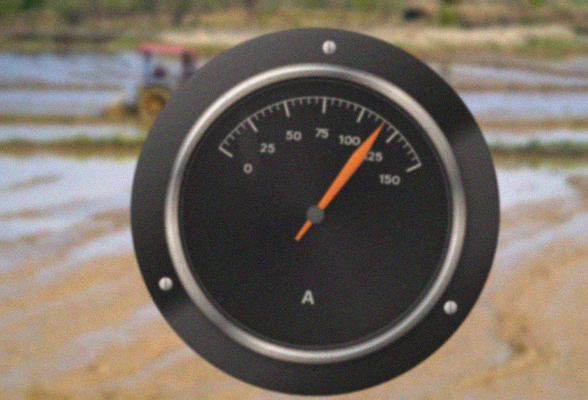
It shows 115; A
